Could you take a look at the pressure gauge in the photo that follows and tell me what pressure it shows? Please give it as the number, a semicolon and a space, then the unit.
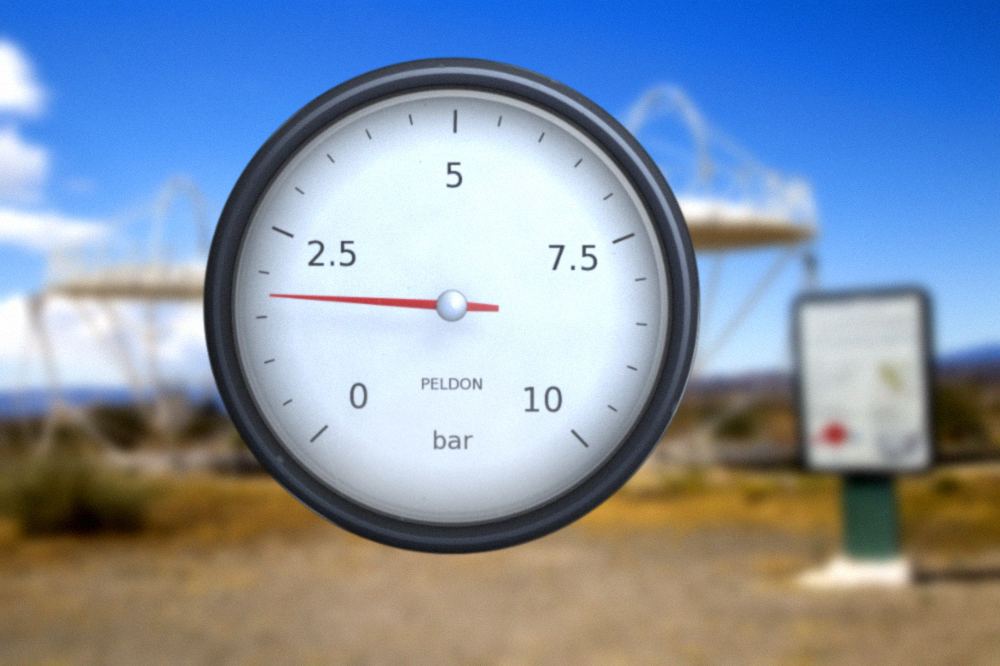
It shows 1.75; bar
